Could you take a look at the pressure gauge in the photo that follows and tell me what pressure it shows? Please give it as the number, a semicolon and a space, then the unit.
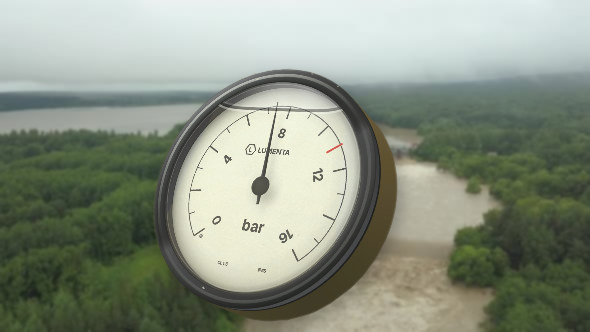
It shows 7.5; bar
